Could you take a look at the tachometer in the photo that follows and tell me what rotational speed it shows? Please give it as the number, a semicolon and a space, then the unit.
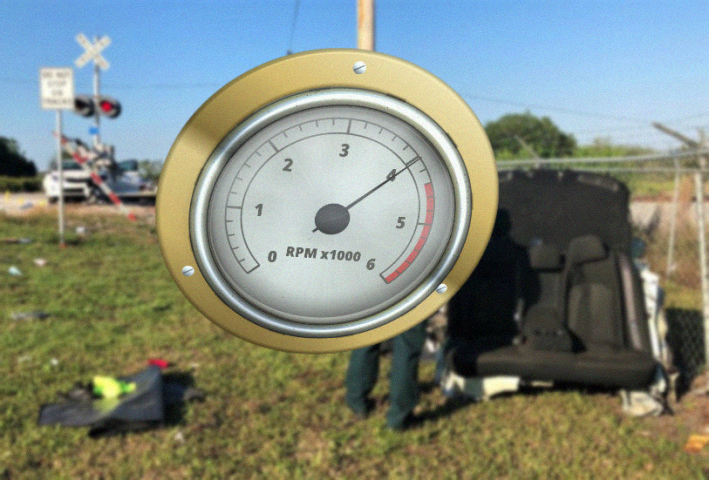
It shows 4000; rpm
